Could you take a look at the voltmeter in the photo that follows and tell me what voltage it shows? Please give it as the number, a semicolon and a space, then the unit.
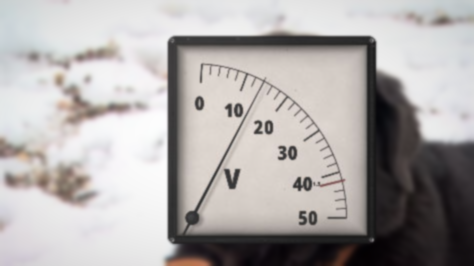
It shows 14; V
